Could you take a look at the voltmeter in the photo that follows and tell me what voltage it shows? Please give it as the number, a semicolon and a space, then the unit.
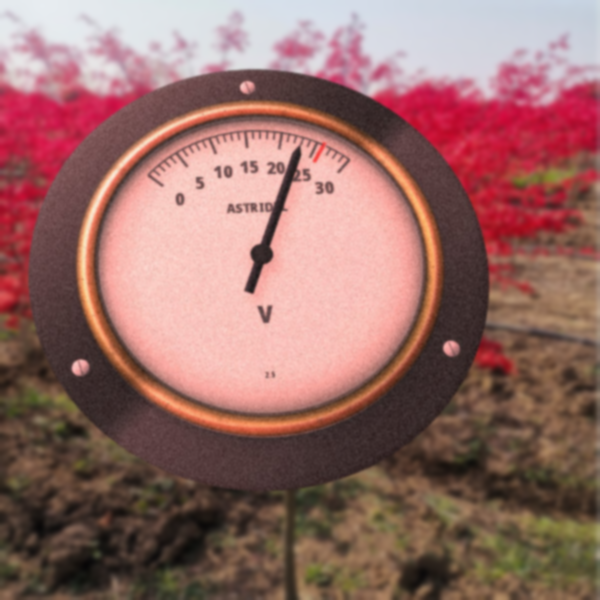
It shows 23; V
